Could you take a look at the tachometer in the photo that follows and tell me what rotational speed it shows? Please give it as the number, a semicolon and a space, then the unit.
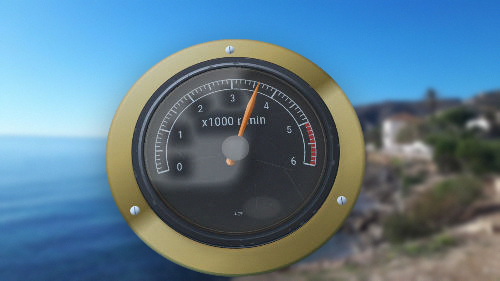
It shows 3600; rpm
